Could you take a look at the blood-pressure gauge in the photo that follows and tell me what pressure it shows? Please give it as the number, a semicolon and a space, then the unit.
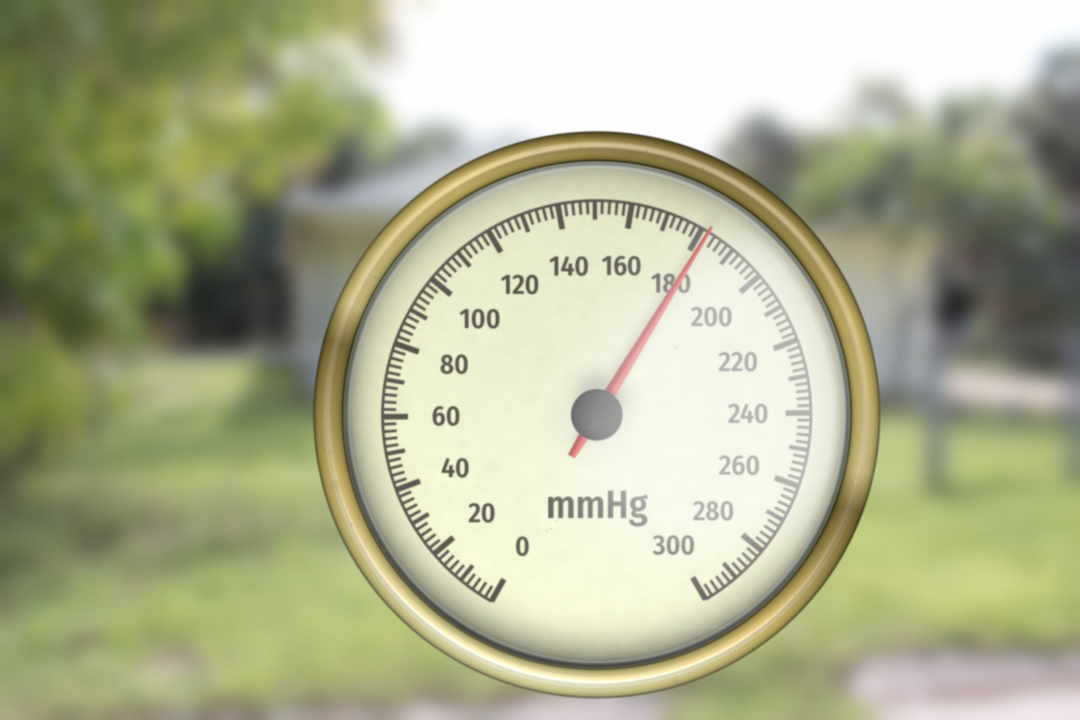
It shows 182; mmHg
